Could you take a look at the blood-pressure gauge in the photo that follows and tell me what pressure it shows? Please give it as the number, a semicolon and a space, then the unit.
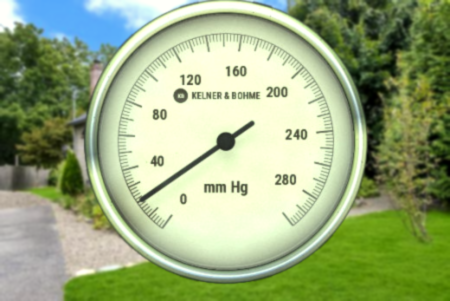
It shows 20; mmHg
